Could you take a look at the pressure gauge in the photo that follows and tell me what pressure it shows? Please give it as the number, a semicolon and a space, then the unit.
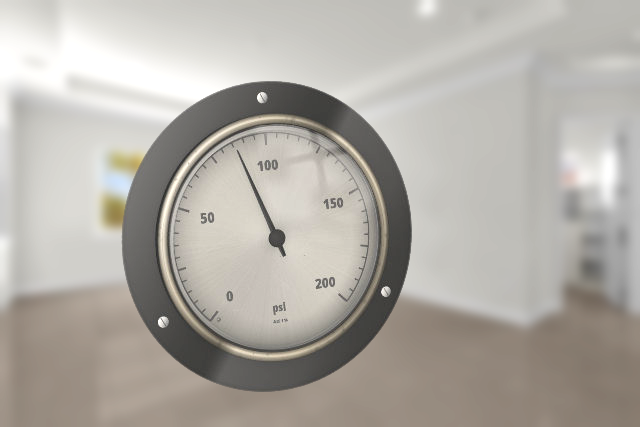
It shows 85; psi
